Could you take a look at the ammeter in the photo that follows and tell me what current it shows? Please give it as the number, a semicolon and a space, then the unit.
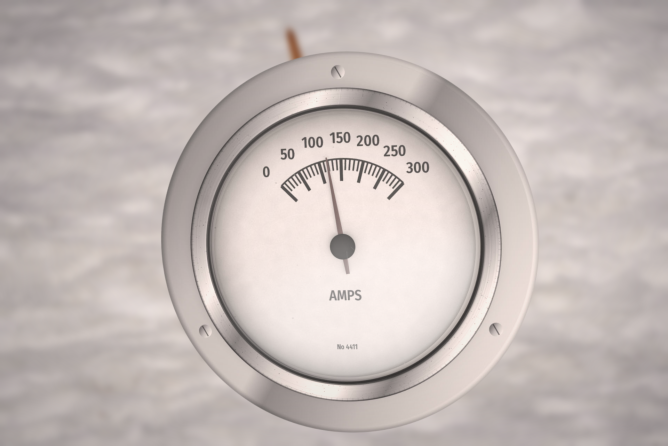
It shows 120; A
